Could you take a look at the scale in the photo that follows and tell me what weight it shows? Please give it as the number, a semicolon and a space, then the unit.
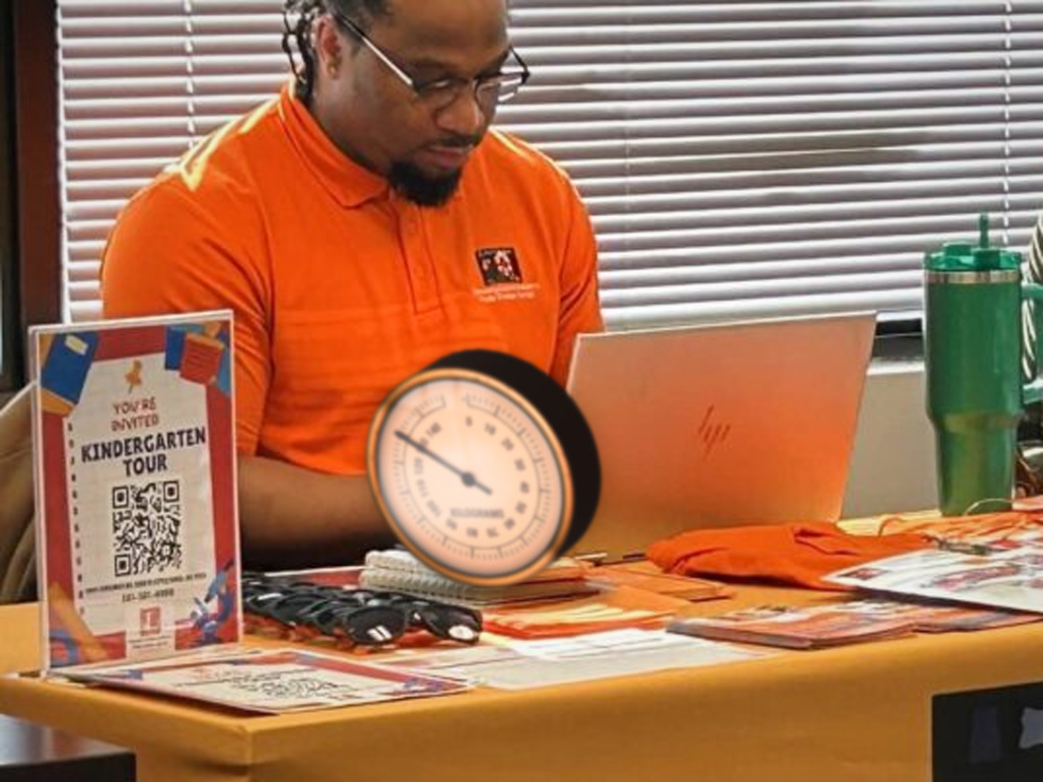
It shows 130; kg
